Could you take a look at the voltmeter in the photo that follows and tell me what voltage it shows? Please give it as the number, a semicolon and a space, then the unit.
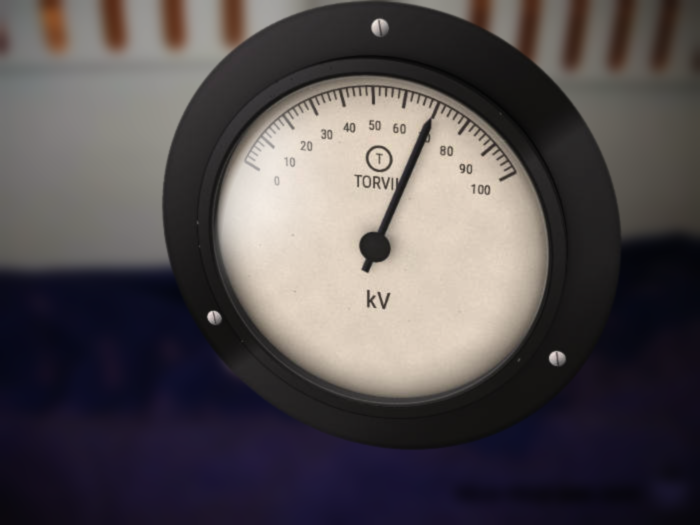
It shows 70; kV
